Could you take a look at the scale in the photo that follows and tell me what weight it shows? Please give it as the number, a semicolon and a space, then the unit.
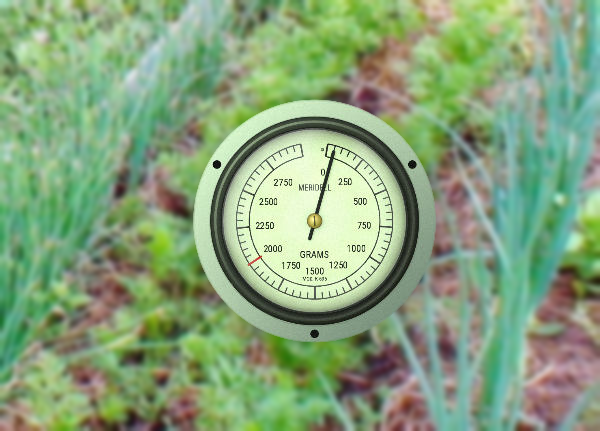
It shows 50; g
